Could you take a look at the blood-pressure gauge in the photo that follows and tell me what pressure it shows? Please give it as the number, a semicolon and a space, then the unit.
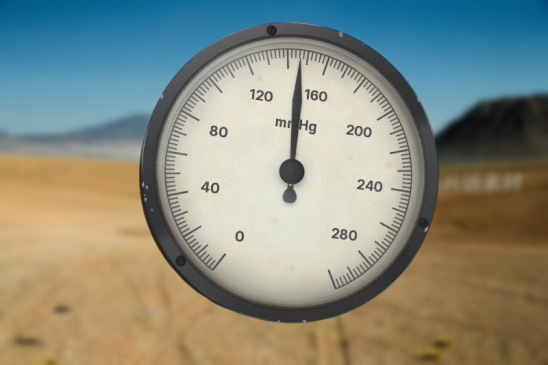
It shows 146; mmHg
